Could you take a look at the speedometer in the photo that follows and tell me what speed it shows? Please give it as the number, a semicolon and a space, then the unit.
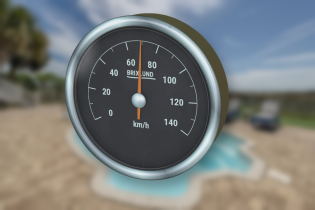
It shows 70; km/h
